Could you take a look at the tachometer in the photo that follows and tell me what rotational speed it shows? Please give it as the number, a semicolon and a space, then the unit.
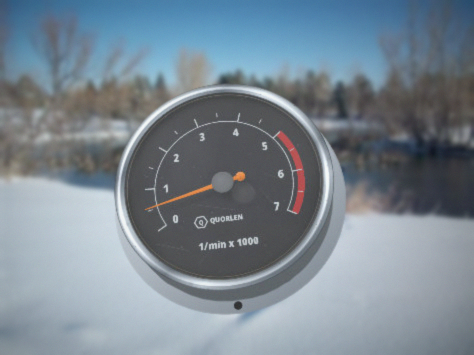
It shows 500; rpm
